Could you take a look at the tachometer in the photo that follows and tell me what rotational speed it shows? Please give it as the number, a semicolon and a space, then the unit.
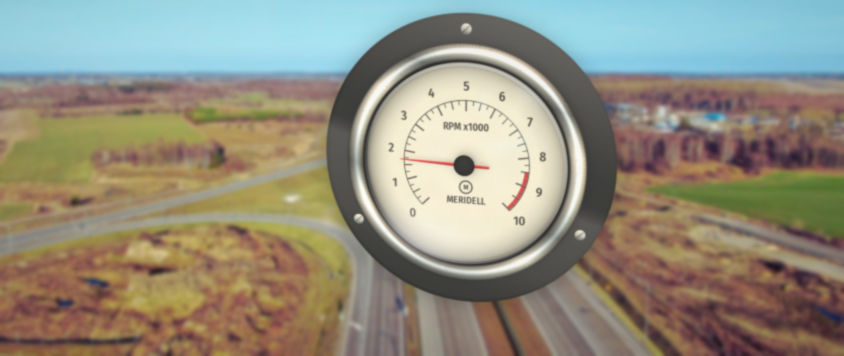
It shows 1750; rpm
